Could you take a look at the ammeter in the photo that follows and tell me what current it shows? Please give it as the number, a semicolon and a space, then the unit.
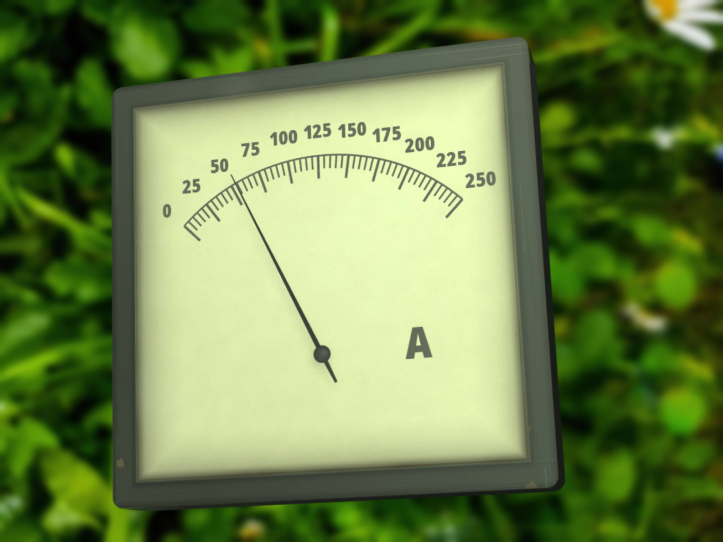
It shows 55; A
